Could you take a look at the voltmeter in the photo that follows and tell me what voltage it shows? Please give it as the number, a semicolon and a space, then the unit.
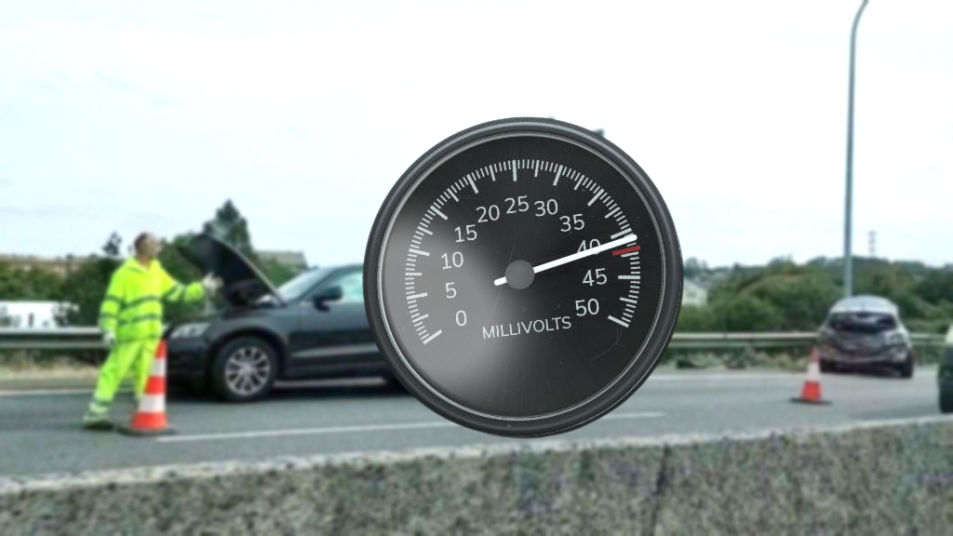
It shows 41; mV
